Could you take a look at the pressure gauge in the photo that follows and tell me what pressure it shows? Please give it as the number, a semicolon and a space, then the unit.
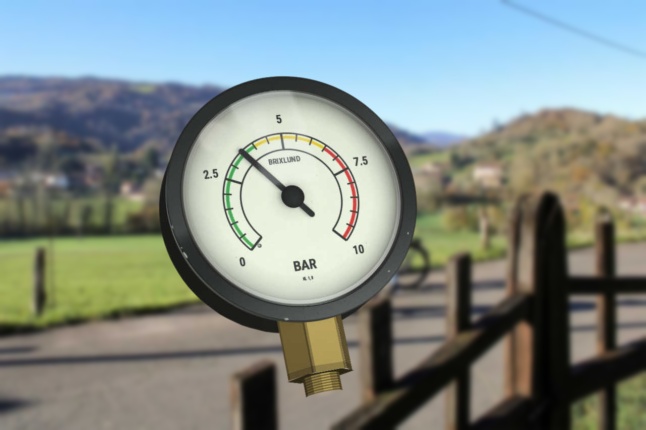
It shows 3.5; bar
